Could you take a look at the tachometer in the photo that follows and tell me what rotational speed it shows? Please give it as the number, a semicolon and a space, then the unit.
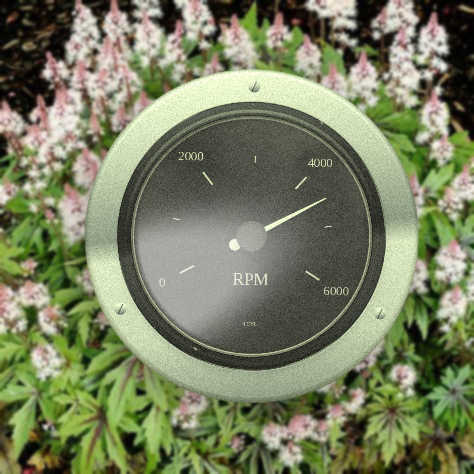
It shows 4500; rpm
